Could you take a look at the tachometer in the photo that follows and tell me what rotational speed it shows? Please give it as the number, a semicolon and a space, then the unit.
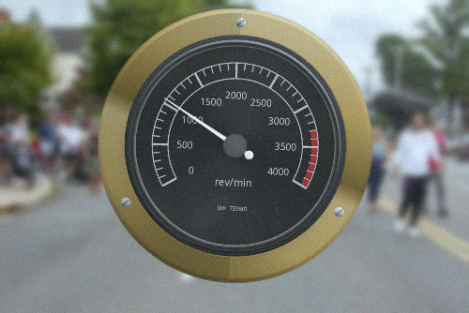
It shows 1050; rpm
